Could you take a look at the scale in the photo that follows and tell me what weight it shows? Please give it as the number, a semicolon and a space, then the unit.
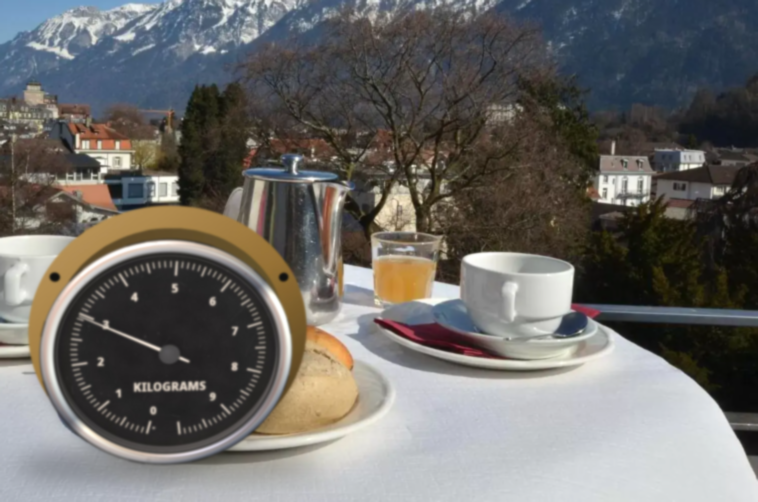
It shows 3; kg
